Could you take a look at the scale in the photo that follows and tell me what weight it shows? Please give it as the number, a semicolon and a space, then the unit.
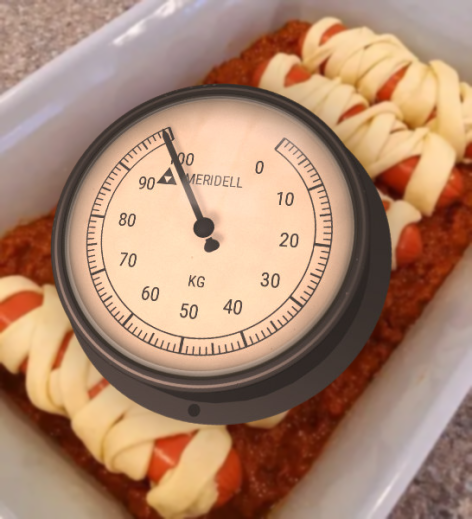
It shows 99; kg
